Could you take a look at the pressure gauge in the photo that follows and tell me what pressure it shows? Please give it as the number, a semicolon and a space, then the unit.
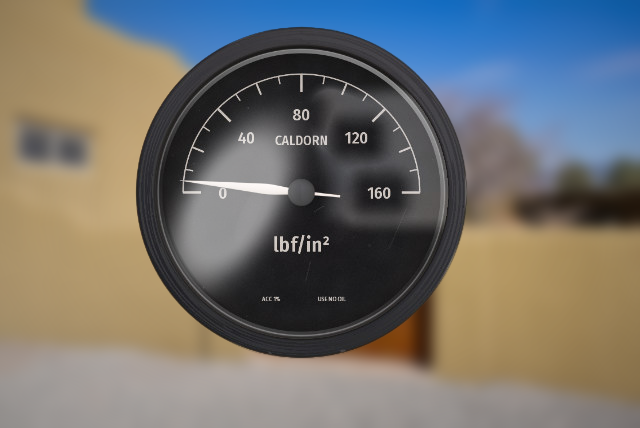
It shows 5; psi
